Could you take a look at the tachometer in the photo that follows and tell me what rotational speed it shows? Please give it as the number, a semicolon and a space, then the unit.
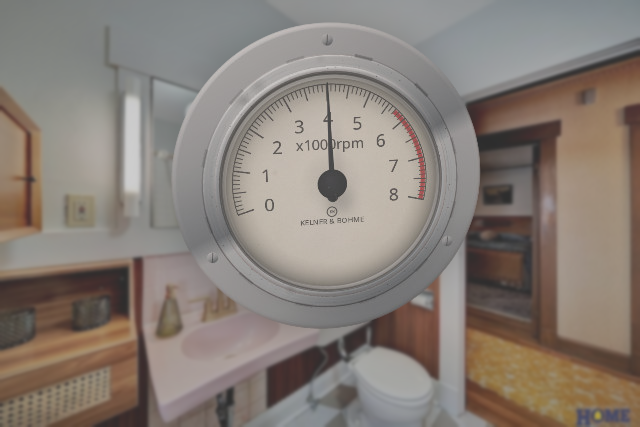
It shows 4000; rpm
